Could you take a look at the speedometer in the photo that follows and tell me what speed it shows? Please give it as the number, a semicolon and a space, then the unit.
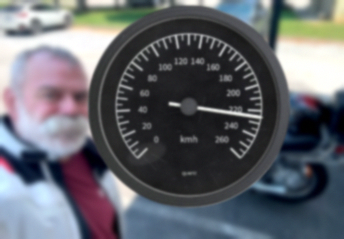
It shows 225; km/h
